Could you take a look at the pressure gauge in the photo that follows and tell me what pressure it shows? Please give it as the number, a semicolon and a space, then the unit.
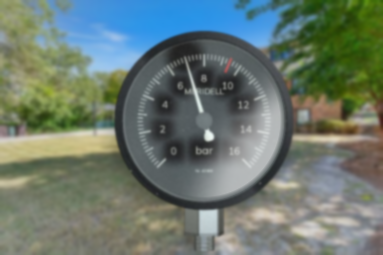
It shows 7; bar
